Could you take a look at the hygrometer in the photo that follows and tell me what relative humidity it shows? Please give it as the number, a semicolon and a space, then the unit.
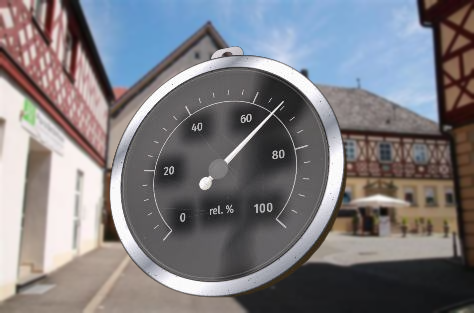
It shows 68; %
